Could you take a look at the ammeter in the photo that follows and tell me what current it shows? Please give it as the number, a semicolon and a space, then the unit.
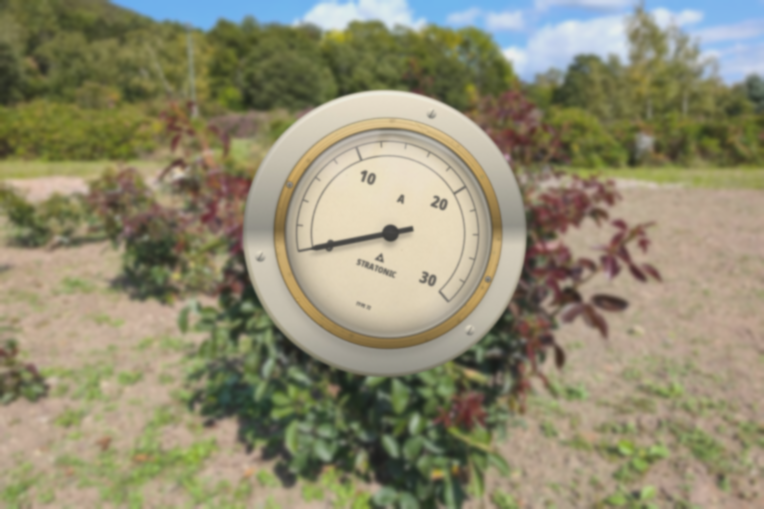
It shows 0; A
